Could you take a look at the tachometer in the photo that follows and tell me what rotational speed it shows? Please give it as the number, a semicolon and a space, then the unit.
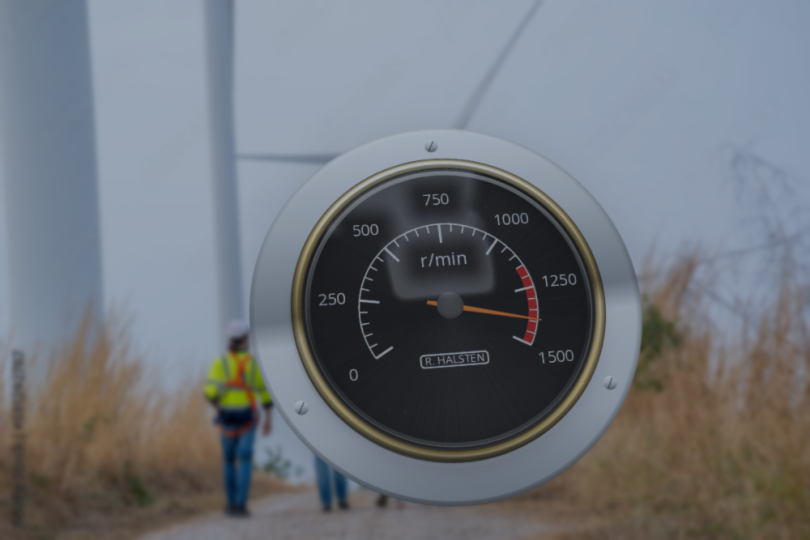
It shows 1400; rpm
